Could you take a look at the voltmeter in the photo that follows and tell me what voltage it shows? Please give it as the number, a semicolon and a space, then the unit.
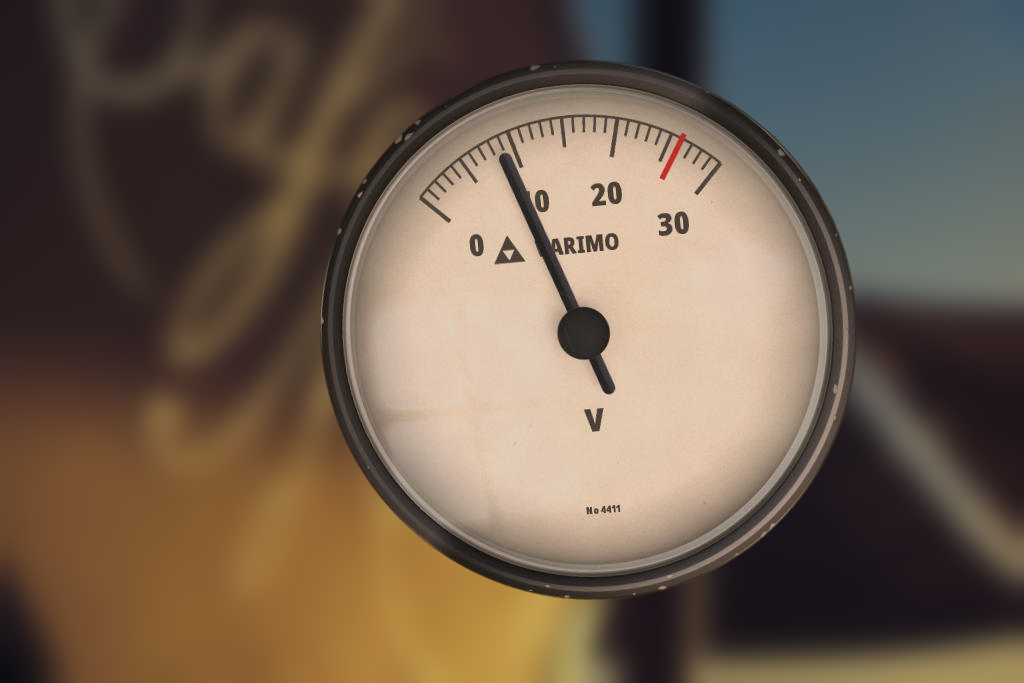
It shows 9; V
